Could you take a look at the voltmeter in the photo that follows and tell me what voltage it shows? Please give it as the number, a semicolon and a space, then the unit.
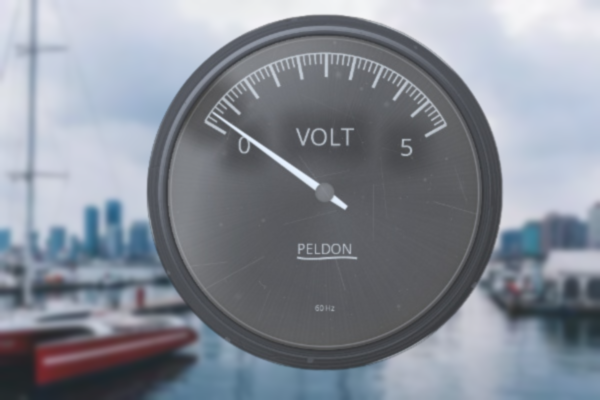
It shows 0.2; V
